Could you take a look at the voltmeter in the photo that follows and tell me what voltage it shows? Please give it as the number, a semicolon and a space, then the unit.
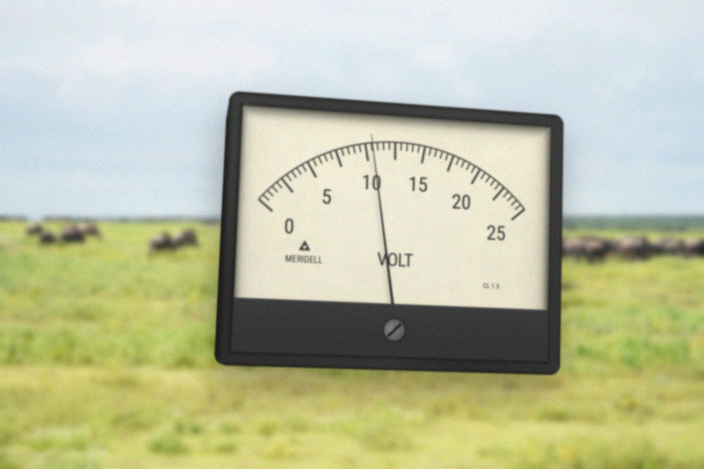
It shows 10.5; V
